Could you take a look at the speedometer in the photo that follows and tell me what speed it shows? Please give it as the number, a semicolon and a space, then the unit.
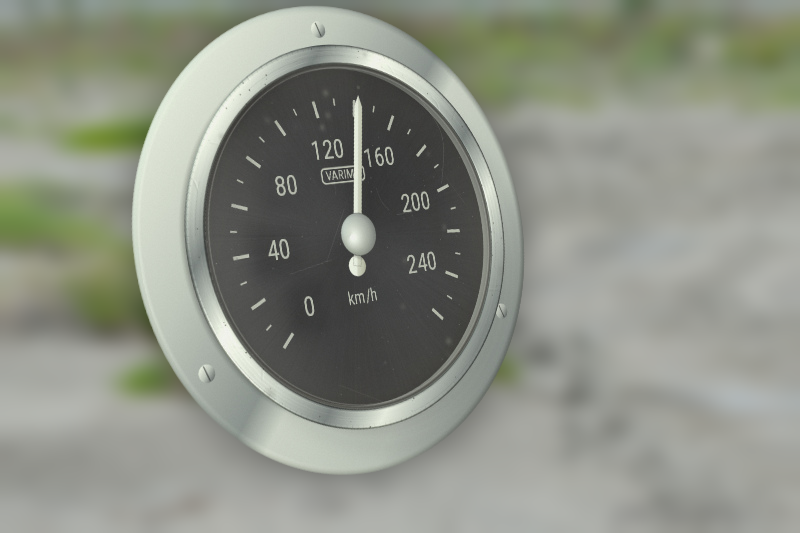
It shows 140; km/h
